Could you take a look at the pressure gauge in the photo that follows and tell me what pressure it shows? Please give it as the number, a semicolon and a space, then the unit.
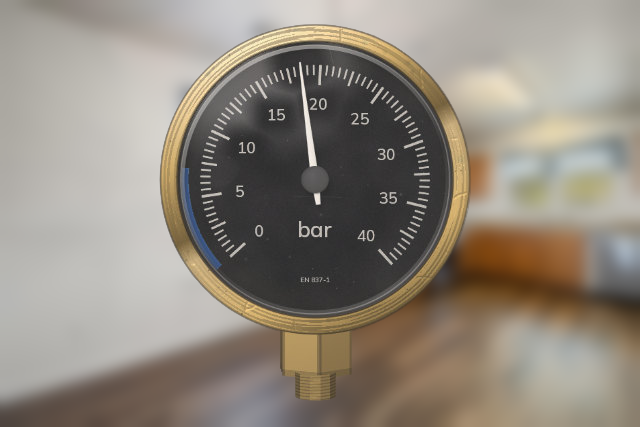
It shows 18.5; bar
